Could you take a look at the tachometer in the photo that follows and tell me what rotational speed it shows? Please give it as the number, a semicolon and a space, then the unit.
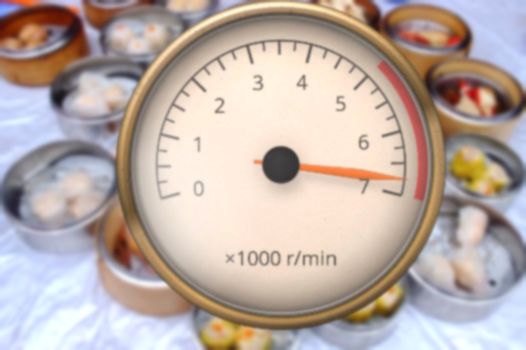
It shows 6750; rpm
